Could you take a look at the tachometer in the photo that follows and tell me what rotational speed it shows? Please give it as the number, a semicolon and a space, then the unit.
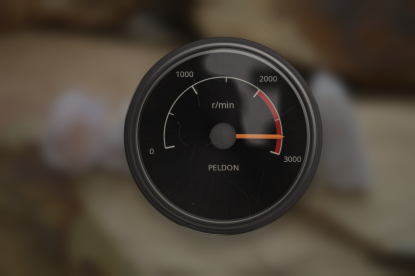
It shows 2750; rpm
